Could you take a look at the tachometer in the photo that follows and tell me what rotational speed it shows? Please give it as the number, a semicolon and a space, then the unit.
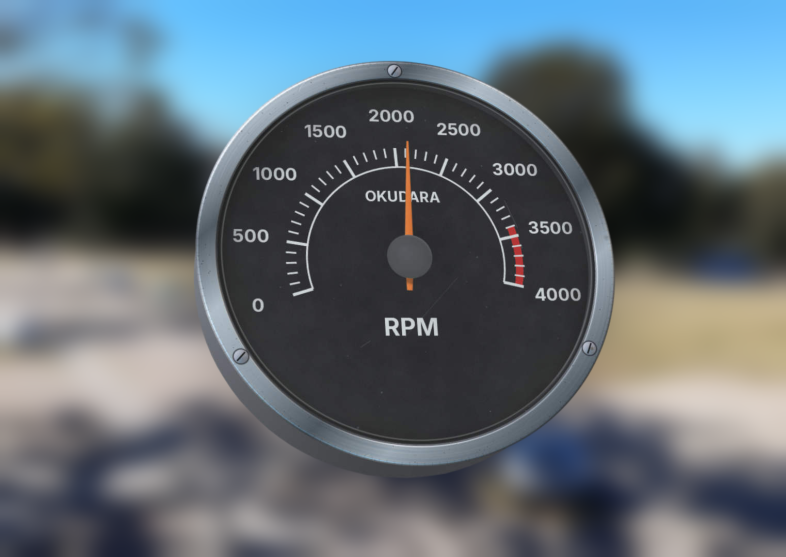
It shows 2100; rpm
